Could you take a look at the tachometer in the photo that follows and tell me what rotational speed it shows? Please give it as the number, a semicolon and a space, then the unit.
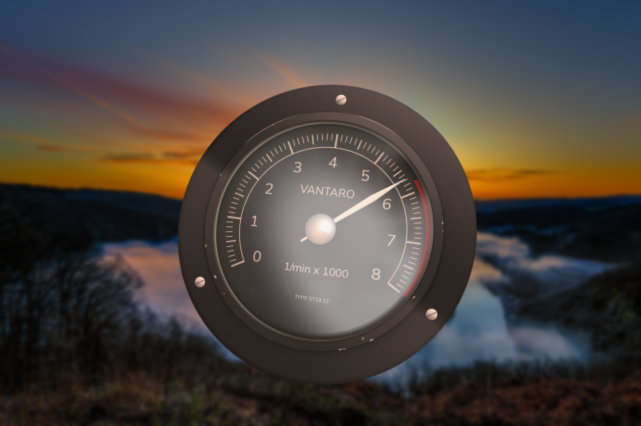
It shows 5700; rpm
